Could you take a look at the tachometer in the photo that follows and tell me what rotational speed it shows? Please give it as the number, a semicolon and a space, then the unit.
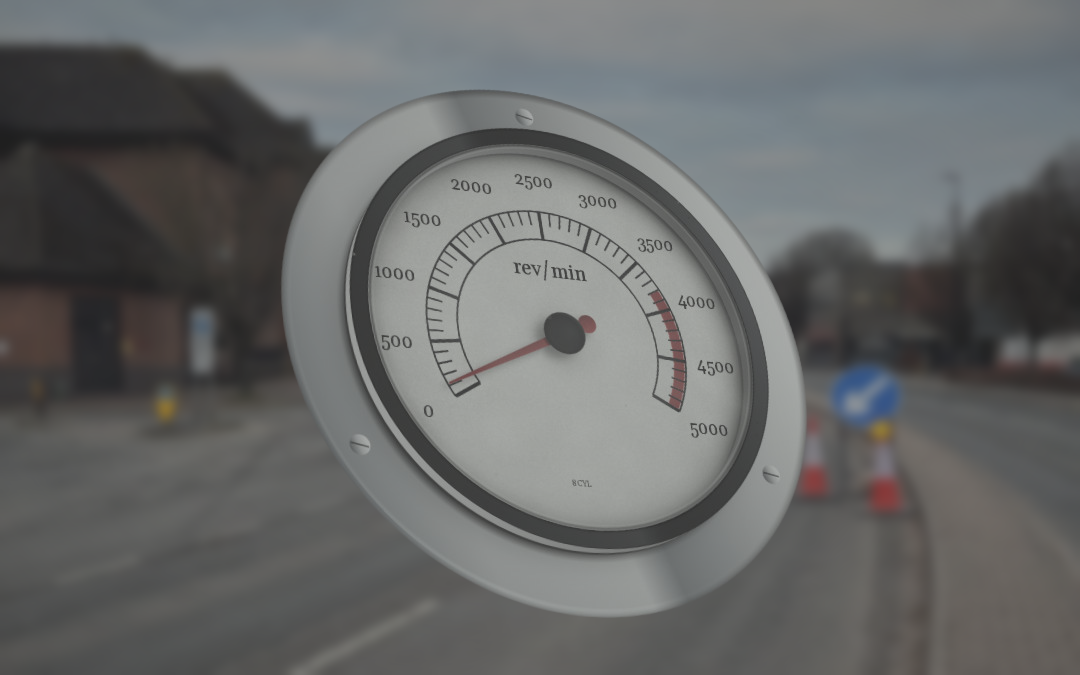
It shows 100; rpm
